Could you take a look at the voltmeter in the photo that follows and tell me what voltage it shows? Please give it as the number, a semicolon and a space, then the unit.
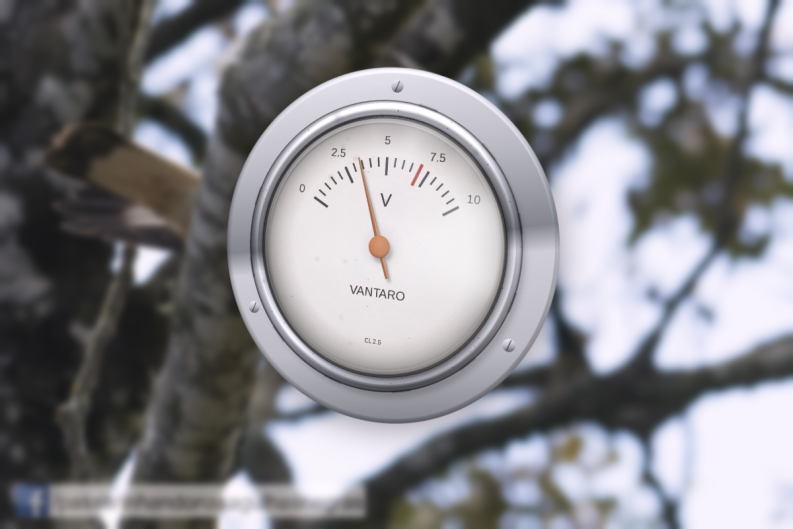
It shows 3.5; V
